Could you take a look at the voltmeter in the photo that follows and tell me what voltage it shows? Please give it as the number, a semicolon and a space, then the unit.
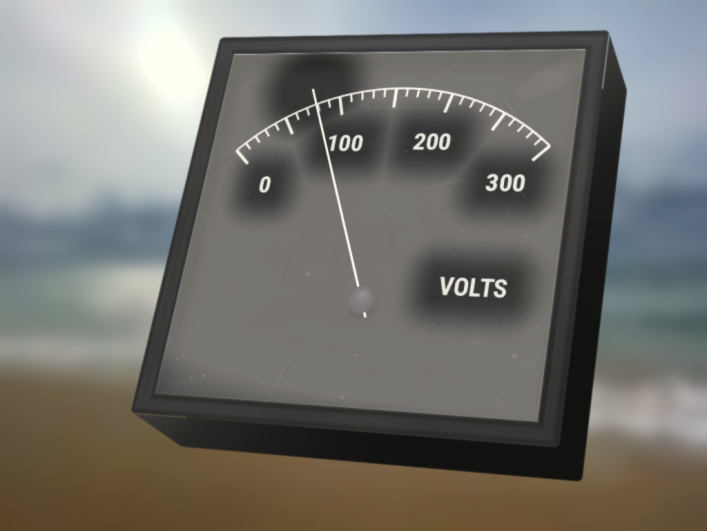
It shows 80; V
